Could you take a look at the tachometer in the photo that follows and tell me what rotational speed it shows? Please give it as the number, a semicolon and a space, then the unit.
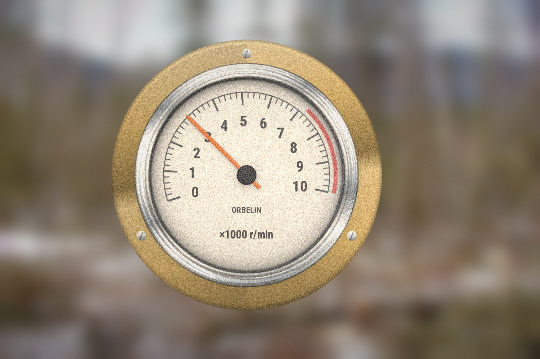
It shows 3000; rpm
